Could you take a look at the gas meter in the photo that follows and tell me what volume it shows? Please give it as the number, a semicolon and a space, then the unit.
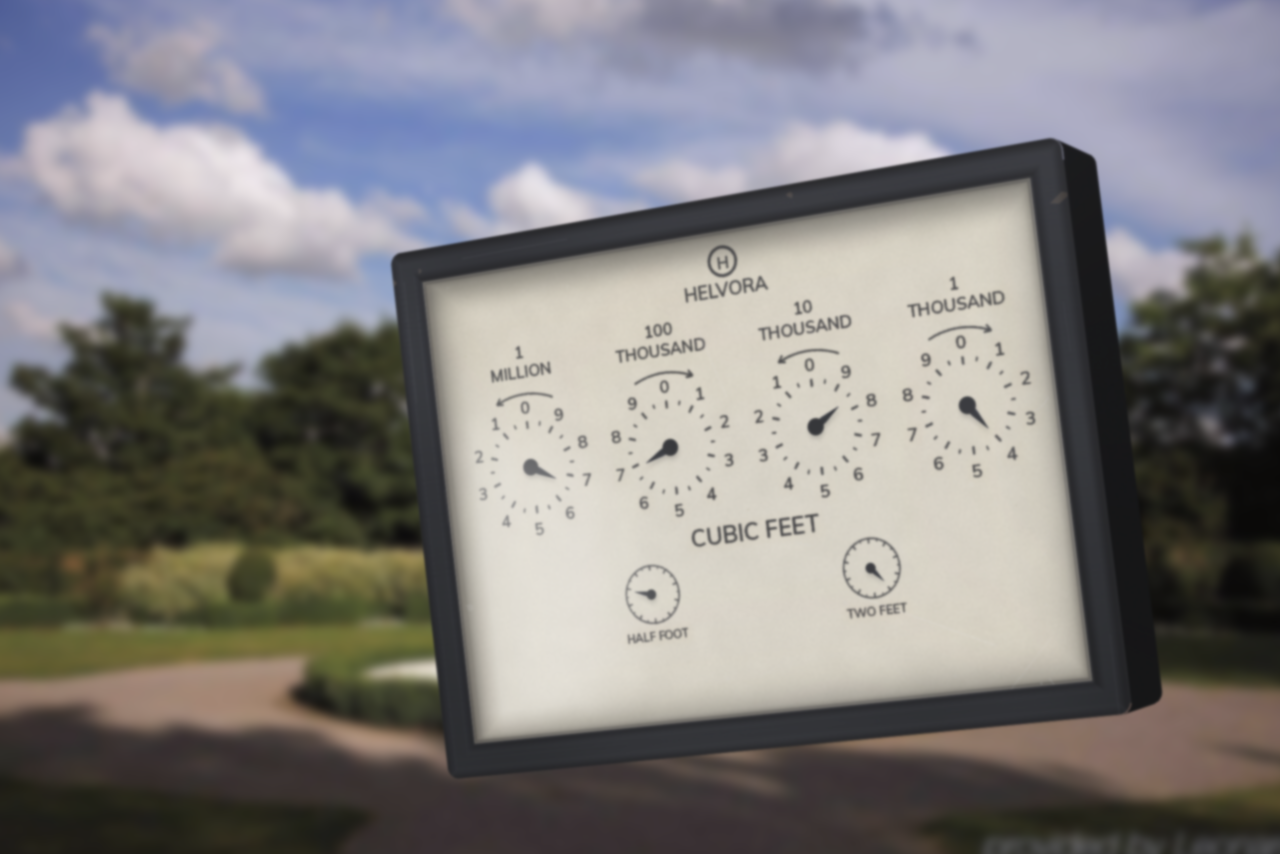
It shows 668400; ft³
